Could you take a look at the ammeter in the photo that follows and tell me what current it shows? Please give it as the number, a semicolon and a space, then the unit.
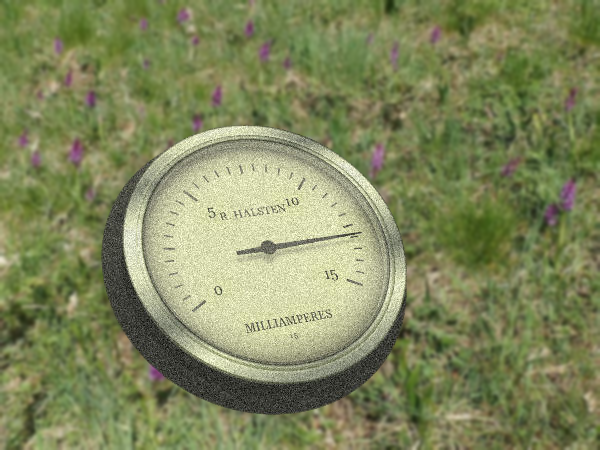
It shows 13; mA
